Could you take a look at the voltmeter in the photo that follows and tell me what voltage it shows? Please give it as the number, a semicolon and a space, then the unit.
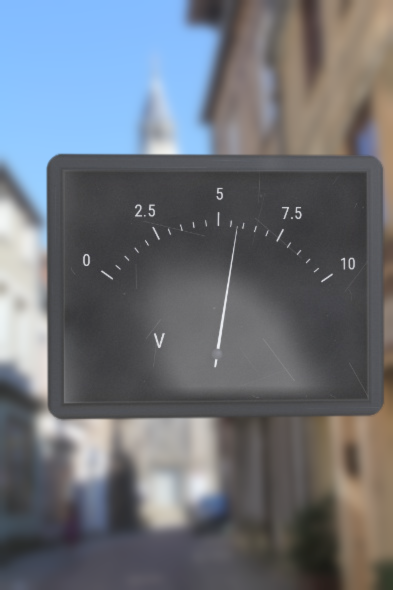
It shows 5.75; V
